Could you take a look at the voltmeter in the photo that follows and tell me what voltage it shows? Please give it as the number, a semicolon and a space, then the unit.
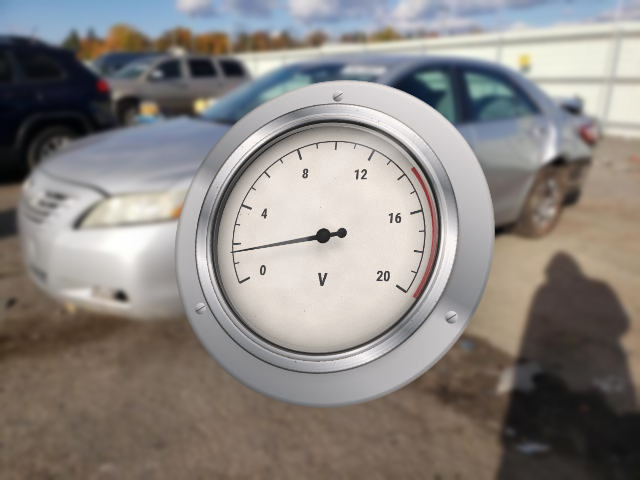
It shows 1.5; V
